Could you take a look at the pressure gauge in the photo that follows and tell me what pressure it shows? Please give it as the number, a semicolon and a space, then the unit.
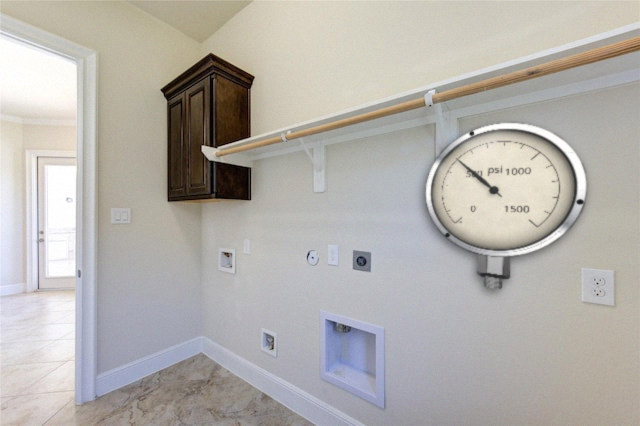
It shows 500; psi
